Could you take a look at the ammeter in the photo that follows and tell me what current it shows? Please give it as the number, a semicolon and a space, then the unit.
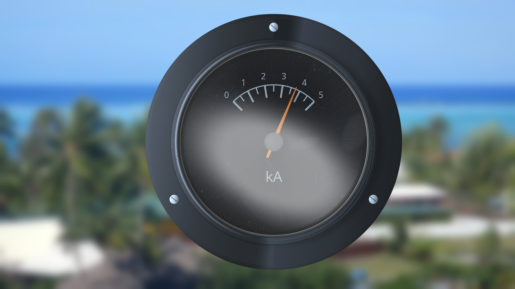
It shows 3.75; kA
